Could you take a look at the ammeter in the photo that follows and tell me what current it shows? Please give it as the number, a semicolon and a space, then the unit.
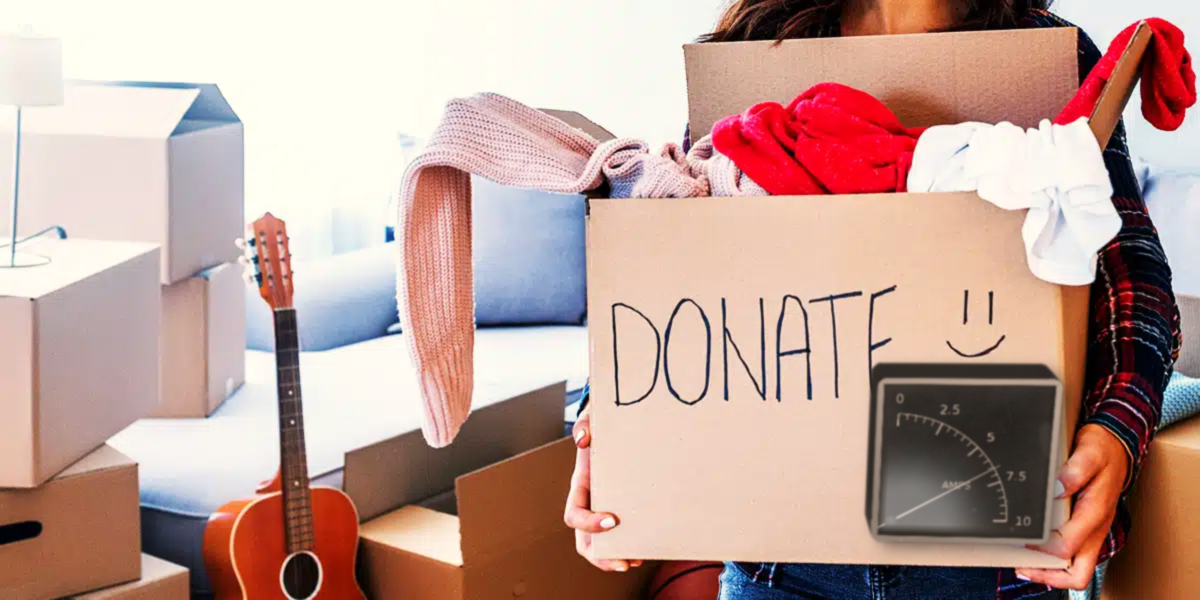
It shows 6.5; A
